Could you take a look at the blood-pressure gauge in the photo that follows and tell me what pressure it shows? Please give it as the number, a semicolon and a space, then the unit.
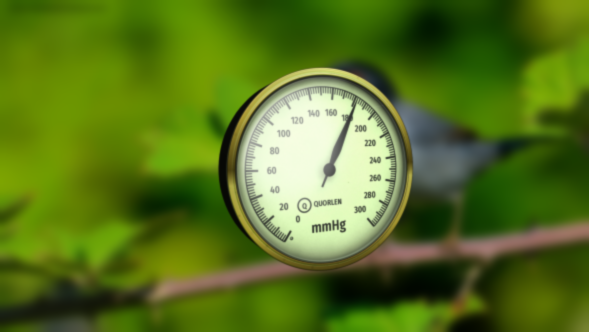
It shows 180; mmHg
